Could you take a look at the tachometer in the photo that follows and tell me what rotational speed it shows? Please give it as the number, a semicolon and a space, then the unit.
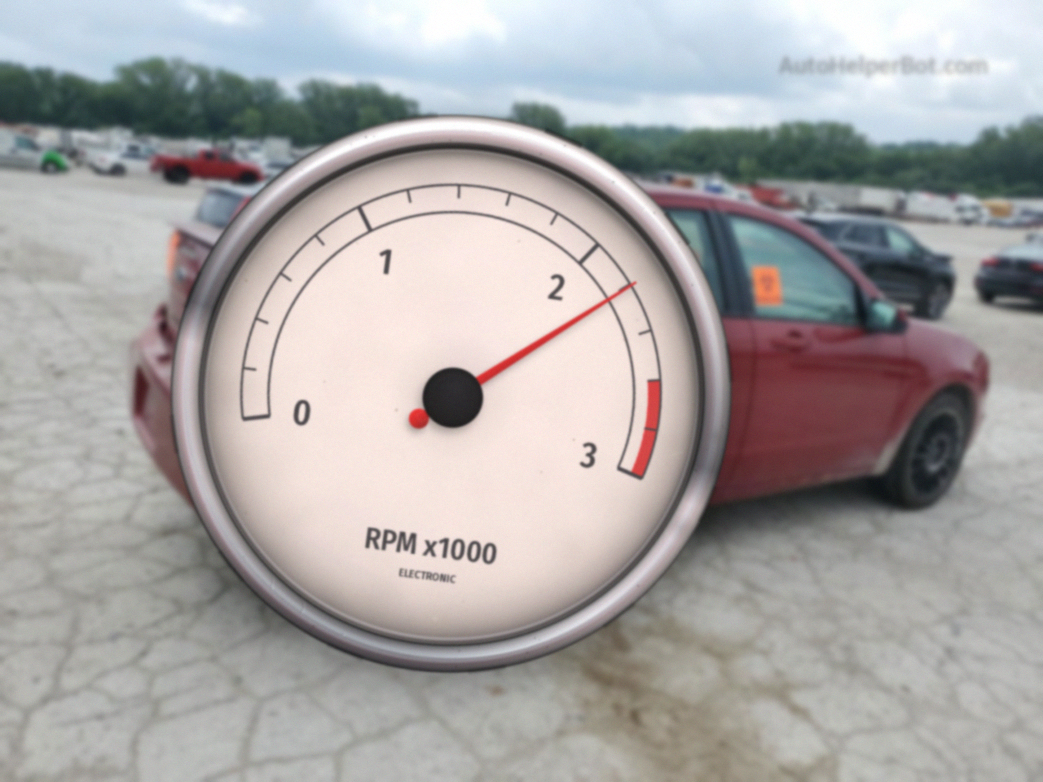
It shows 2200; rpm
